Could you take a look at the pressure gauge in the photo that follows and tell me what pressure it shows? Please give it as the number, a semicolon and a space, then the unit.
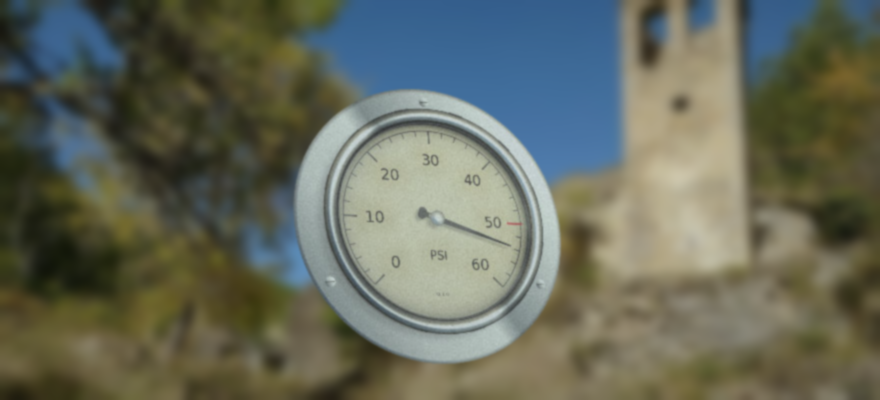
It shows 54; psi
